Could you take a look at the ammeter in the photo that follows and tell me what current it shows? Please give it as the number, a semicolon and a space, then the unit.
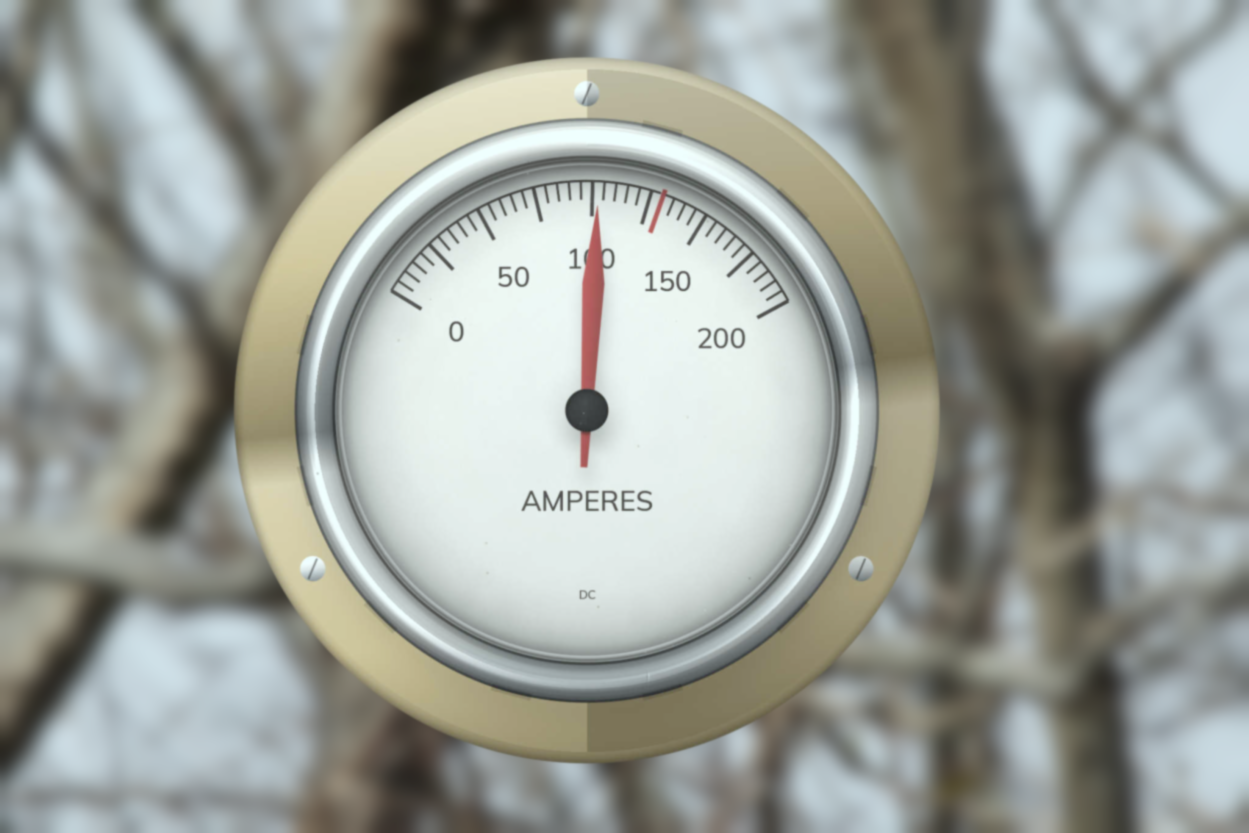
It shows 102.5; A
